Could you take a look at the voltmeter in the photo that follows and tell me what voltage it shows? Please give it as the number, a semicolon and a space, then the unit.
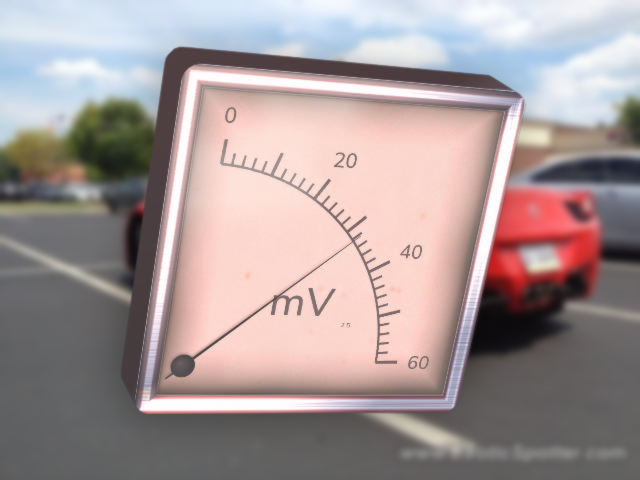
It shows 32; mV
